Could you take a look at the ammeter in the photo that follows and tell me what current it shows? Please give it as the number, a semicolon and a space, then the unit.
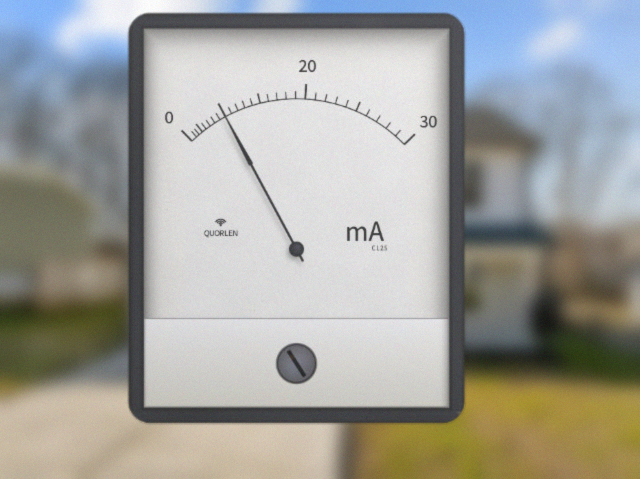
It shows 10; mA
